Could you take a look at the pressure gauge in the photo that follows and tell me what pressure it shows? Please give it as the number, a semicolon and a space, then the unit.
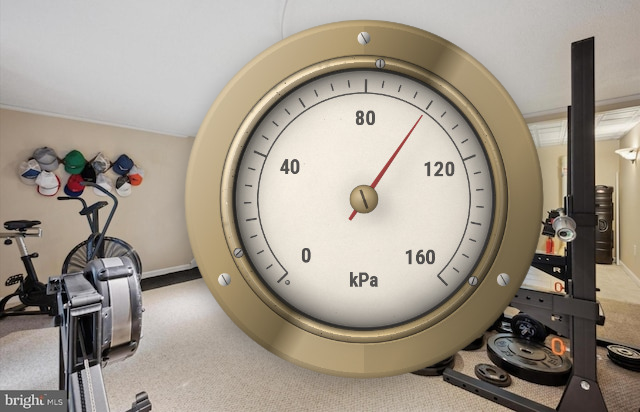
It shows 100; kPa
